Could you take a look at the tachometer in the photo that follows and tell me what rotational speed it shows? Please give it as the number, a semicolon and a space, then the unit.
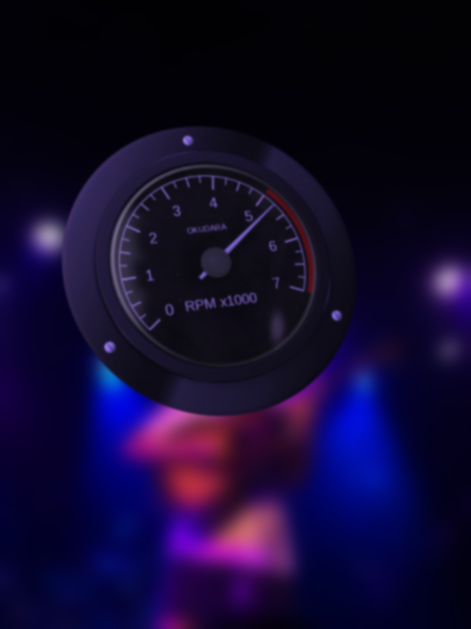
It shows 5250; rpm
